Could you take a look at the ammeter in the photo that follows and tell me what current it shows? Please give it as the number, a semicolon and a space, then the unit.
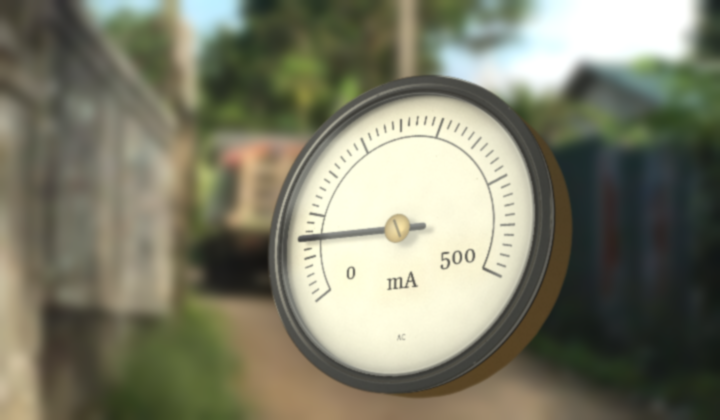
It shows 70; mA
